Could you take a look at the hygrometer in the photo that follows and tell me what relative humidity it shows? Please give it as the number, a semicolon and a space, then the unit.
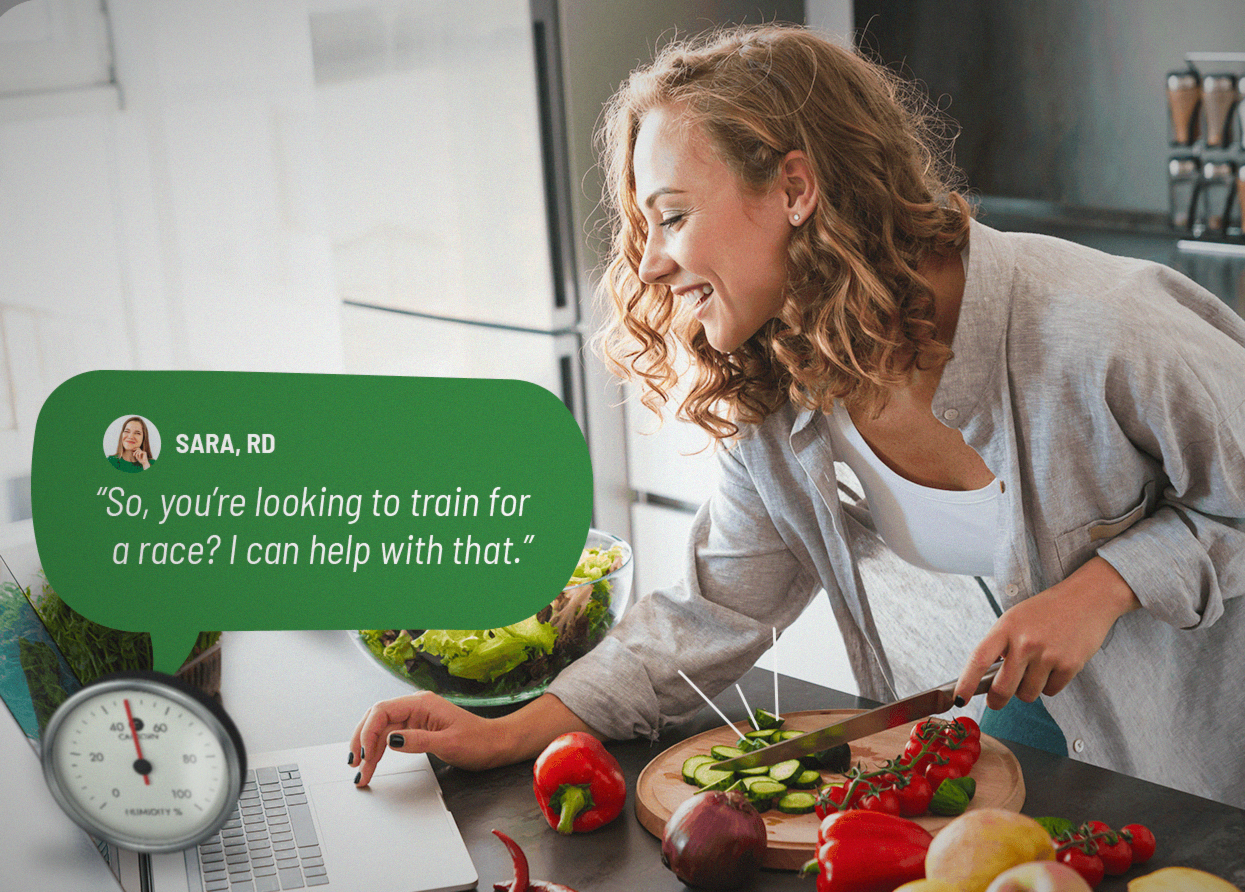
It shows 48; %
